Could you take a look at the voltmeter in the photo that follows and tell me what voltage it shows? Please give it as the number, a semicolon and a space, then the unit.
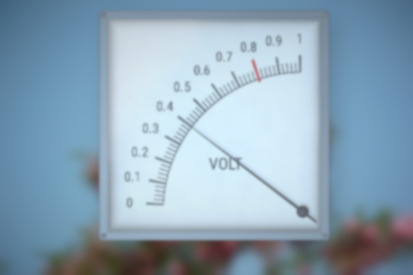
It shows 0.4; V
